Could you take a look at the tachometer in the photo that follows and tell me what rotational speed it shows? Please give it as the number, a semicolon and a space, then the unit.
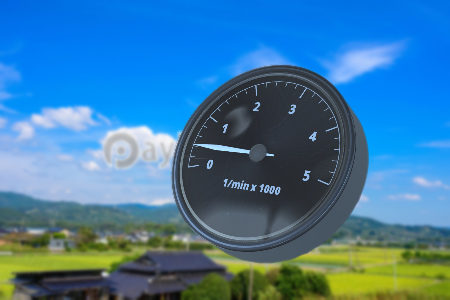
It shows 400; rpm
